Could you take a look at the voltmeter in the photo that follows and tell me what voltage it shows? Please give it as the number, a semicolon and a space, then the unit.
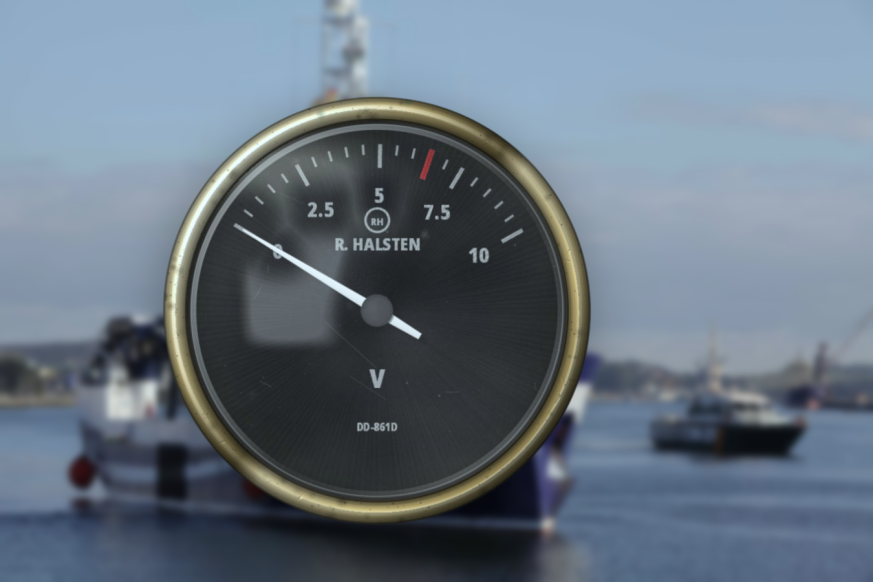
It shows 0; V
